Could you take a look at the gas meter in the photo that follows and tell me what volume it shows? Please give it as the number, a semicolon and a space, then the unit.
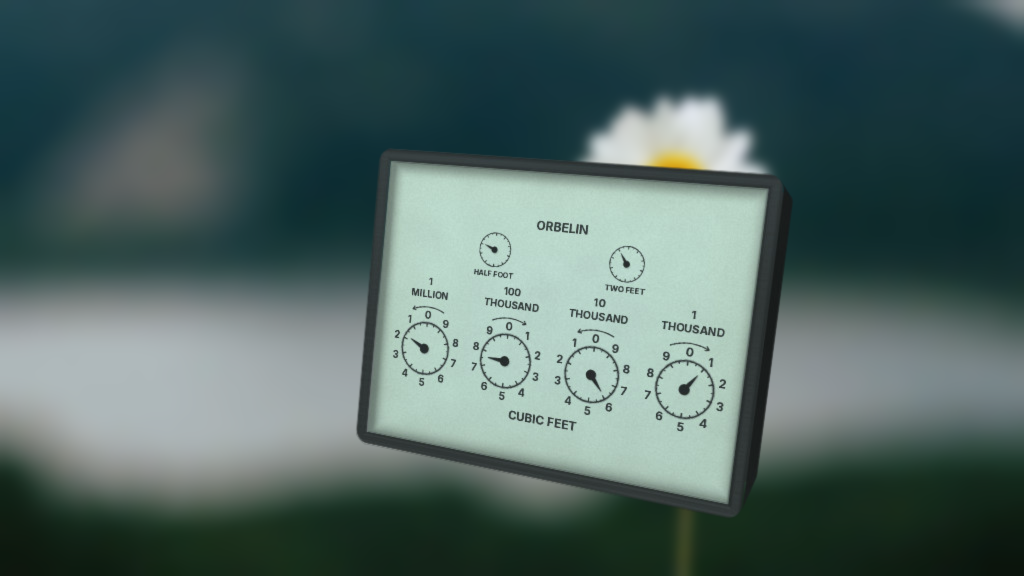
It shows 176100; ft³
